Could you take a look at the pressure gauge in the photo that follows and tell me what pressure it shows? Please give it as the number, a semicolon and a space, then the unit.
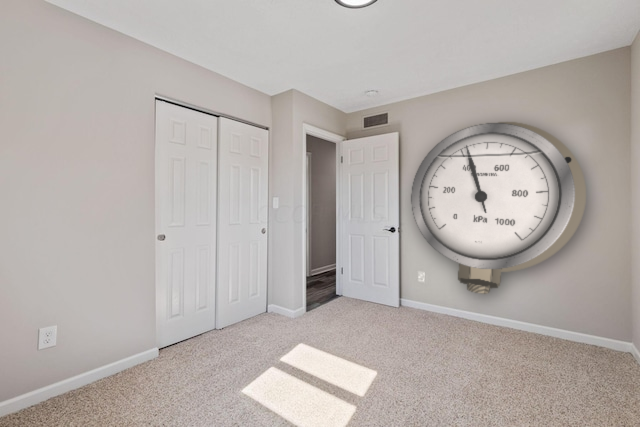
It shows 425; kPa
